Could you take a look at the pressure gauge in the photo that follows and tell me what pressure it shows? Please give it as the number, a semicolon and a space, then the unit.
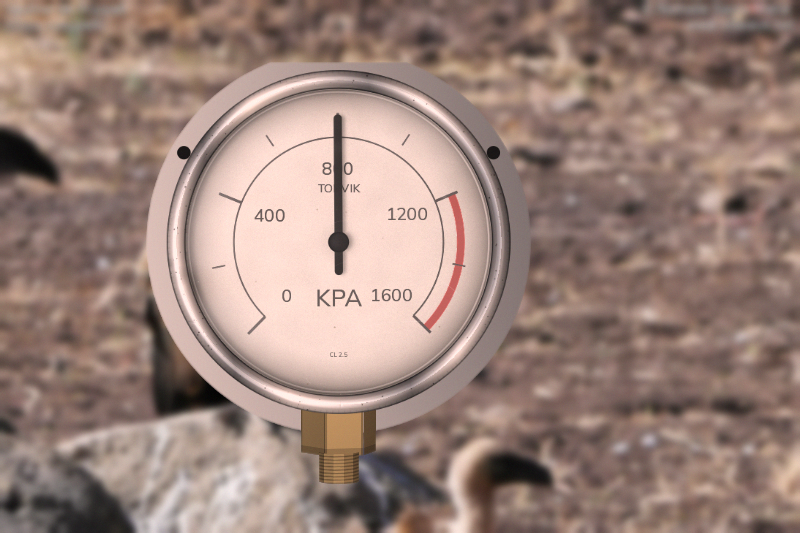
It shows 800; kPa
